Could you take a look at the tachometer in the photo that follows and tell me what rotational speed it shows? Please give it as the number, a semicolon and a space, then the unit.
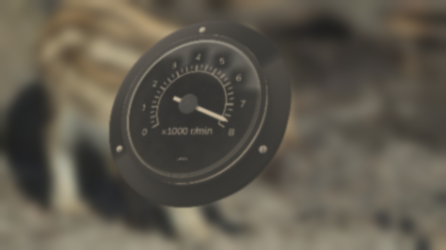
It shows 7750; rpm
